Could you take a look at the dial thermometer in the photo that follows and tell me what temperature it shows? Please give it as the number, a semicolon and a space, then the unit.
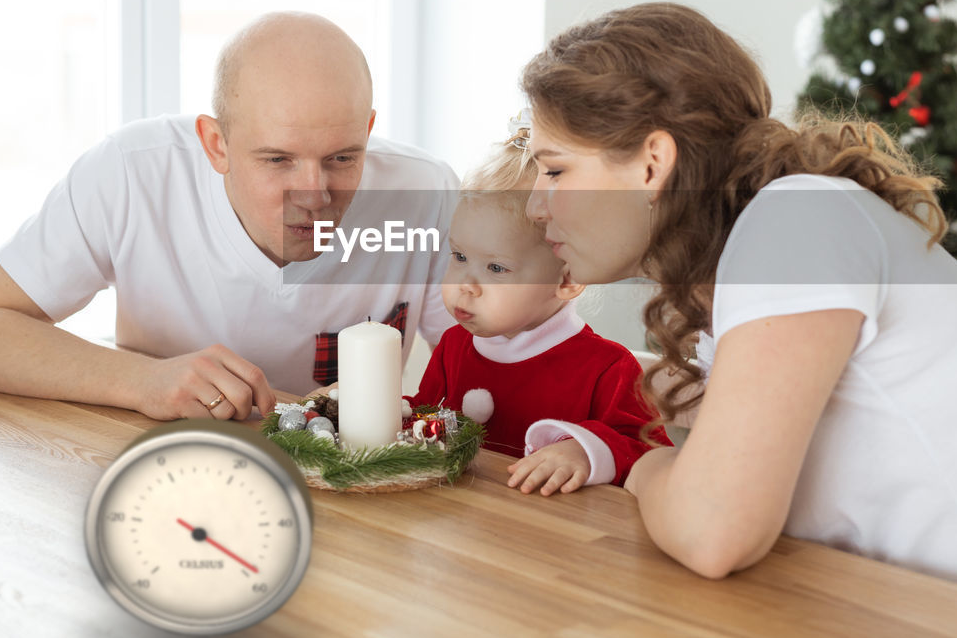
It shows 56; °C
